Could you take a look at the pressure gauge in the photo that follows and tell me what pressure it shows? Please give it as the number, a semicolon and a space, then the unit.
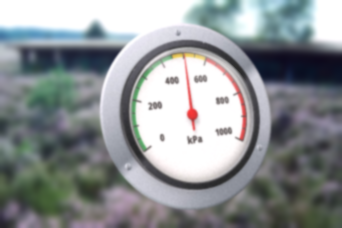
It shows 500; kPa
